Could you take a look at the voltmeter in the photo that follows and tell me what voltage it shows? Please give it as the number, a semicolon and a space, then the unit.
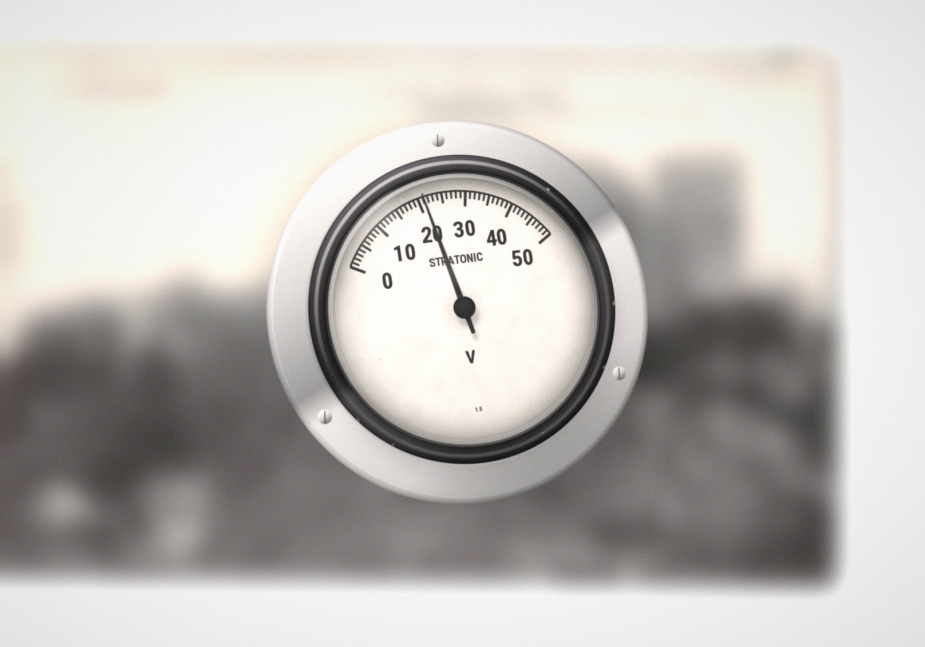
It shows 21; V
